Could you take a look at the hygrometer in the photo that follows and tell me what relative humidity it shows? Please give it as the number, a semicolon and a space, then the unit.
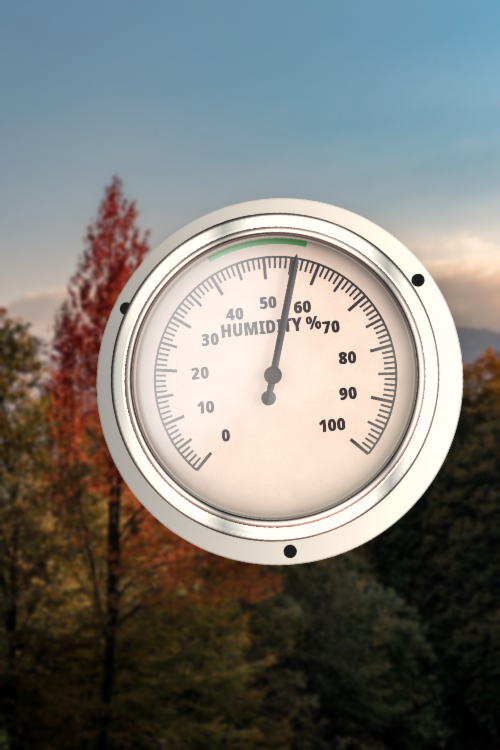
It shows 56; %
